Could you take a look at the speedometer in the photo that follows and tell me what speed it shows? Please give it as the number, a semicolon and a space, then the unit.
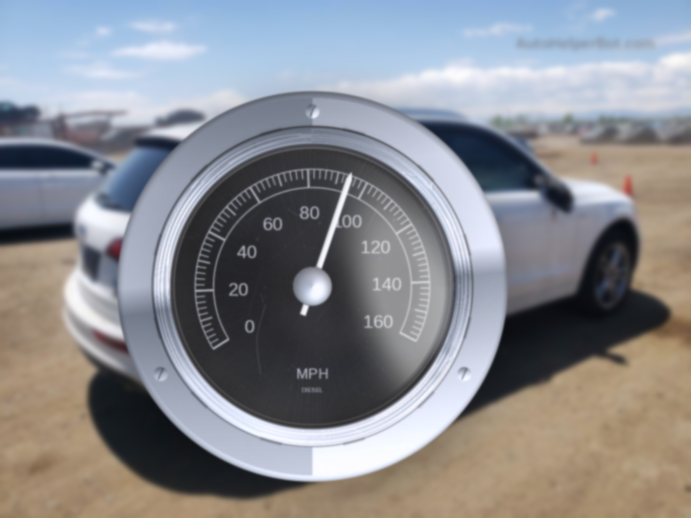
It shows 94; mph
